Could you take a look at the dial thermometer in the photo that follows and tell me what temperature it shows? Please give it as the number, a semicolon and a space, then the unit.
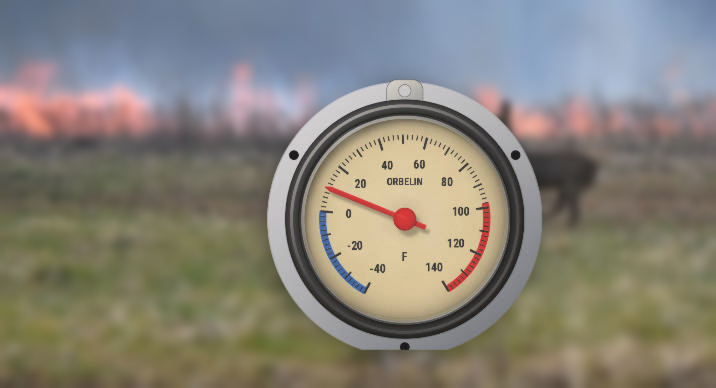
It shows 10; °F
